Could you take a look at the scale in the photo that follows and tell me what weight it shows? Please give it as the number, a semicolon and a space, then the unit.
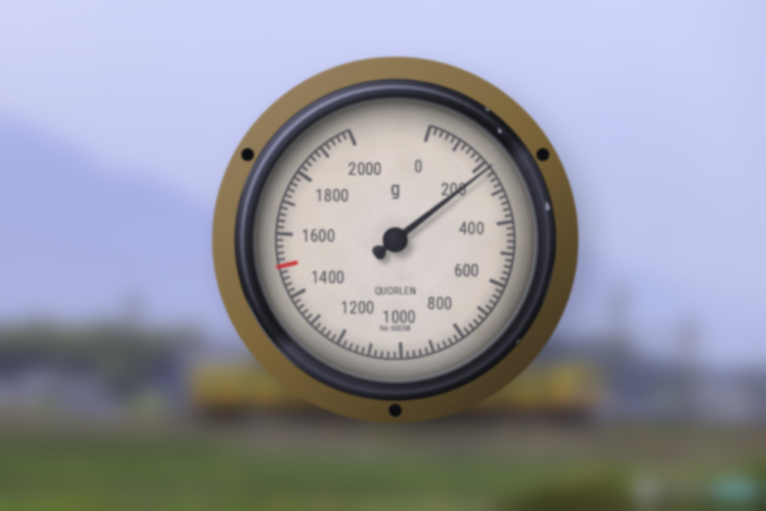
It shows 220; g
